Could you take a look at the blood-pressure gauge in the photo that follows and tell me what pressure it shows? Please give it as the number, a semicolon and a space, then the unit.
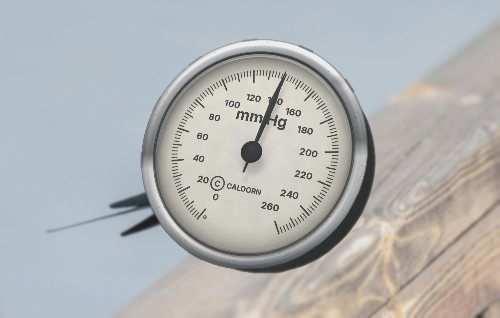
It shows 140; mmHg
